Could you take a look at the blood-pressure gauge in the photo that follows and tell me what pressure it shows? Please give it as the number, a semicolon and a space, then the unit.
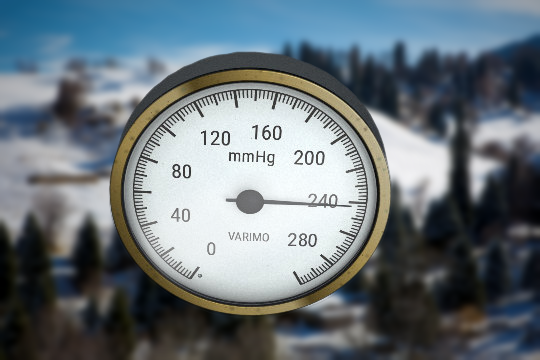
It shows 240; mmHg
